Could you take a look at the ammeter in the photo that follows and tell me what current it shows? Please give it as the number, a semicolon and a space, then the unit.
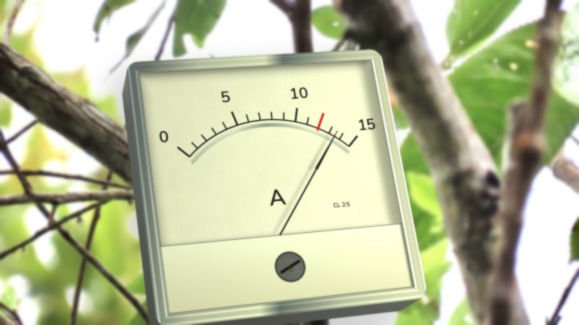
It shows 13.5; A
